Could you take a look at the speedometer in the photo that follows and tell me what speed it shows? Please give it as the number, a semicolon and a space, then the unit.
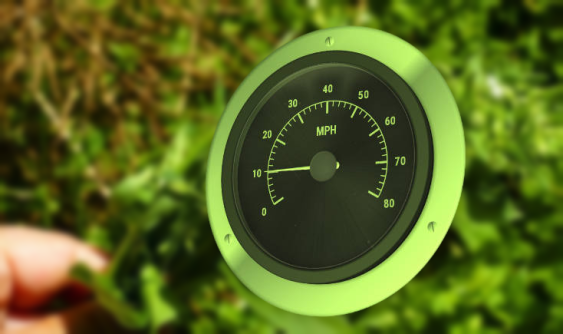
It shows 10; mph
